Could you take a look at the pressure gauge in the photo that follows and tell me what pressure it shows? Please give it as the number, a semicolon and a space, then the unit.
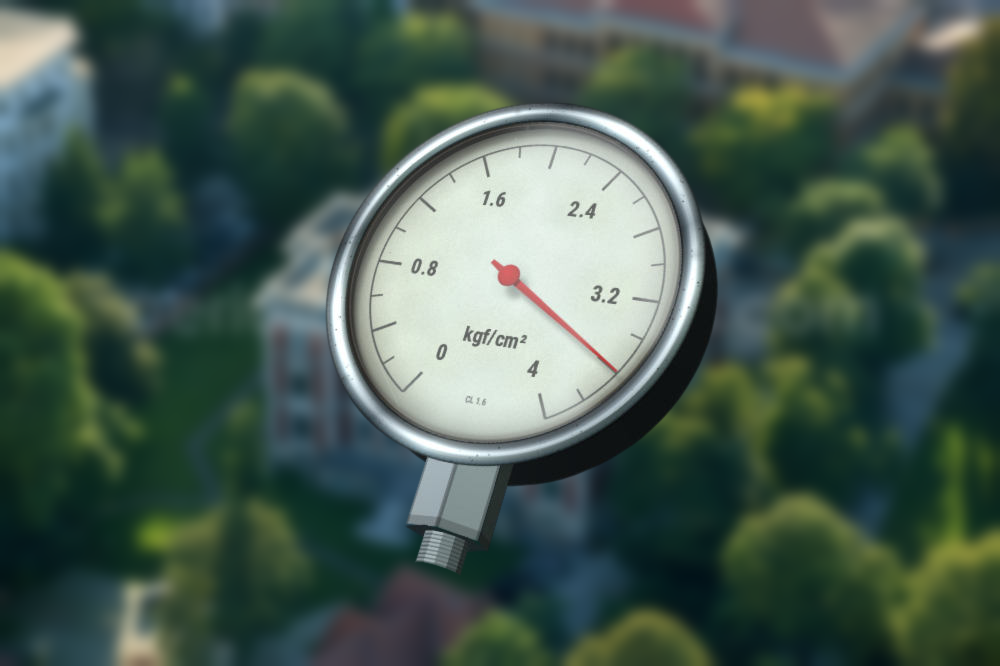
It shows 3.6; kg/cm²
